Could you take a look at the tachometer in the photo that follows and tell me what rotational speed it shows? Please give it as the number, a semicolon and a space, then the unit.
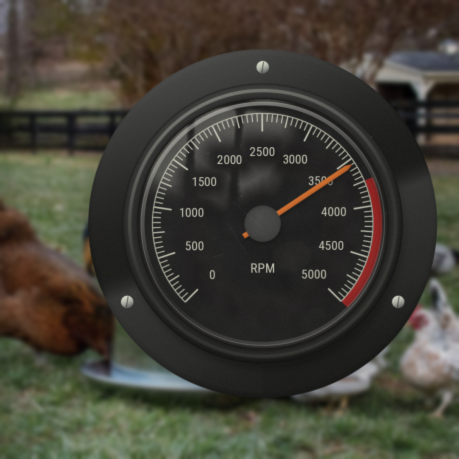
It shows 3550; rpm
